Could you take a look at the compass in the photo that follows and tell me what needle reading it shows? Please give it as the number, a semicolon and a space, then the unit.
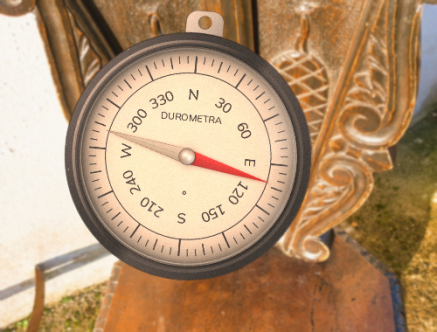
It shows 102.5; °
